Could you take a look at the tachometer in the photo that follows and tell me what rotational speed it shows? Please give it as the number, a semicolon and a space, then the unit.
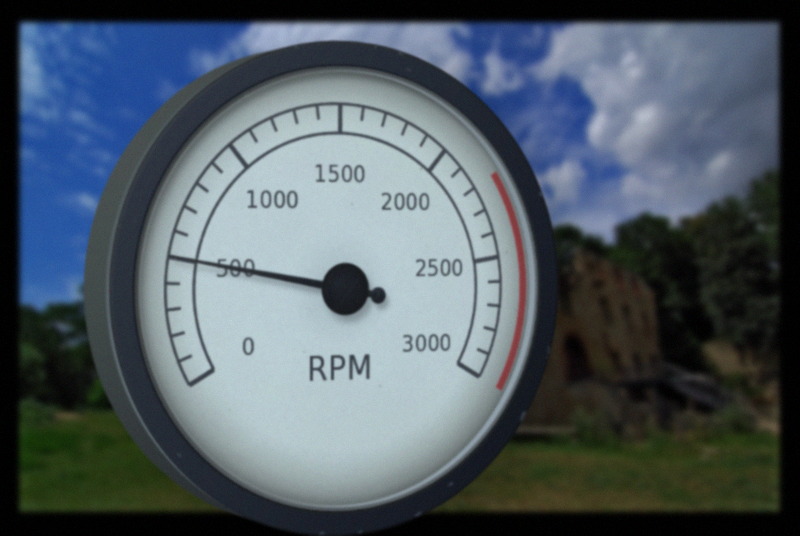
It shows 500; rpm
